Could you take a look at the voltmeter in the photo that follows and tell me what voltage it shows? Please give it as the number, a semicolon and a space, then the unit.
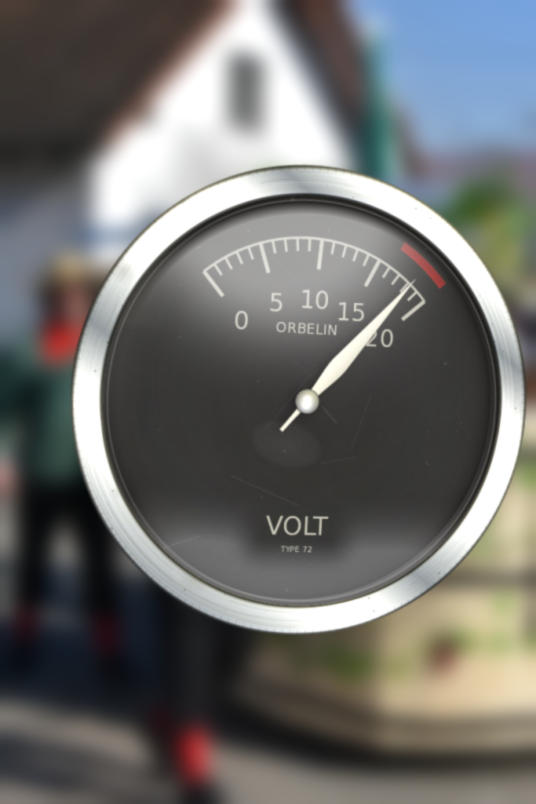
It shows 18; V
